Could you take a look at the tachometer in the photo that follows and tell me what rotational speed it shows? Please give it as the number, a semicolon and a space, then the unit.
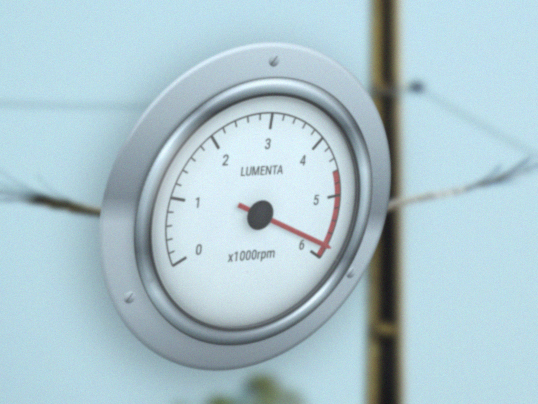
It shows 5800; rpm
